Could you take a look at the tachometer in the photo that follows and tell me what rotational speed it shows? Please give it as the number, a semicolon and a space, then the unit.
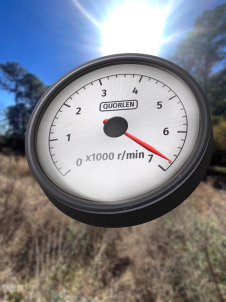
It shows 6800; rpm
